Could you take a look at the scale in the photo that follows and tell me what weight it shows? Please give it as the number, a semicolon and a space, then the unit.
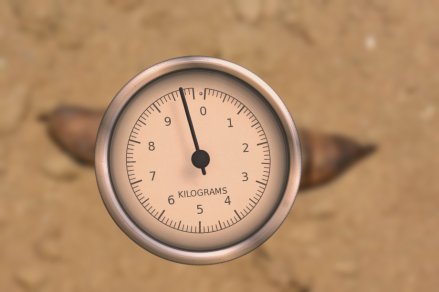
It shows 9.7; kg
